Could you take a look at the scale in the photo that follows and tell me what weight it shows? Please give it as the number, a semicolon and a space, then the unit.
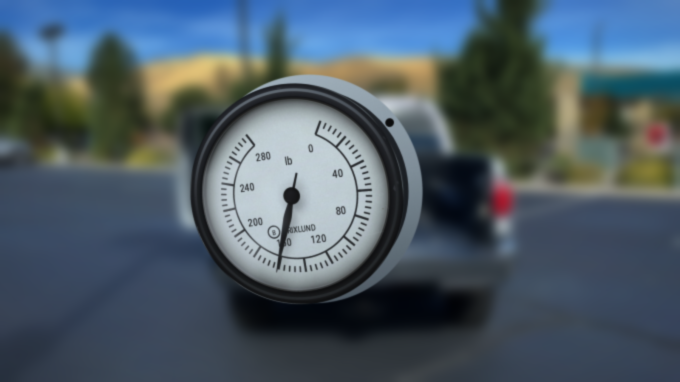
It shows 160; lb
